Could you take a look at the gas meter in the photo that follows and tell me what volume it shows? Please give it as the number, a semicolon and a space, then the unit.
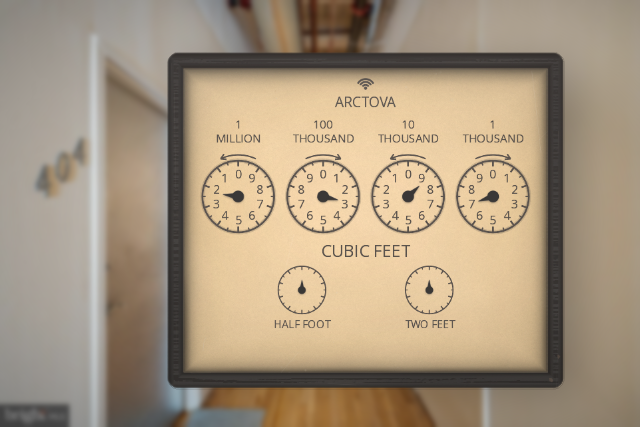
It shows 228700; ft³
